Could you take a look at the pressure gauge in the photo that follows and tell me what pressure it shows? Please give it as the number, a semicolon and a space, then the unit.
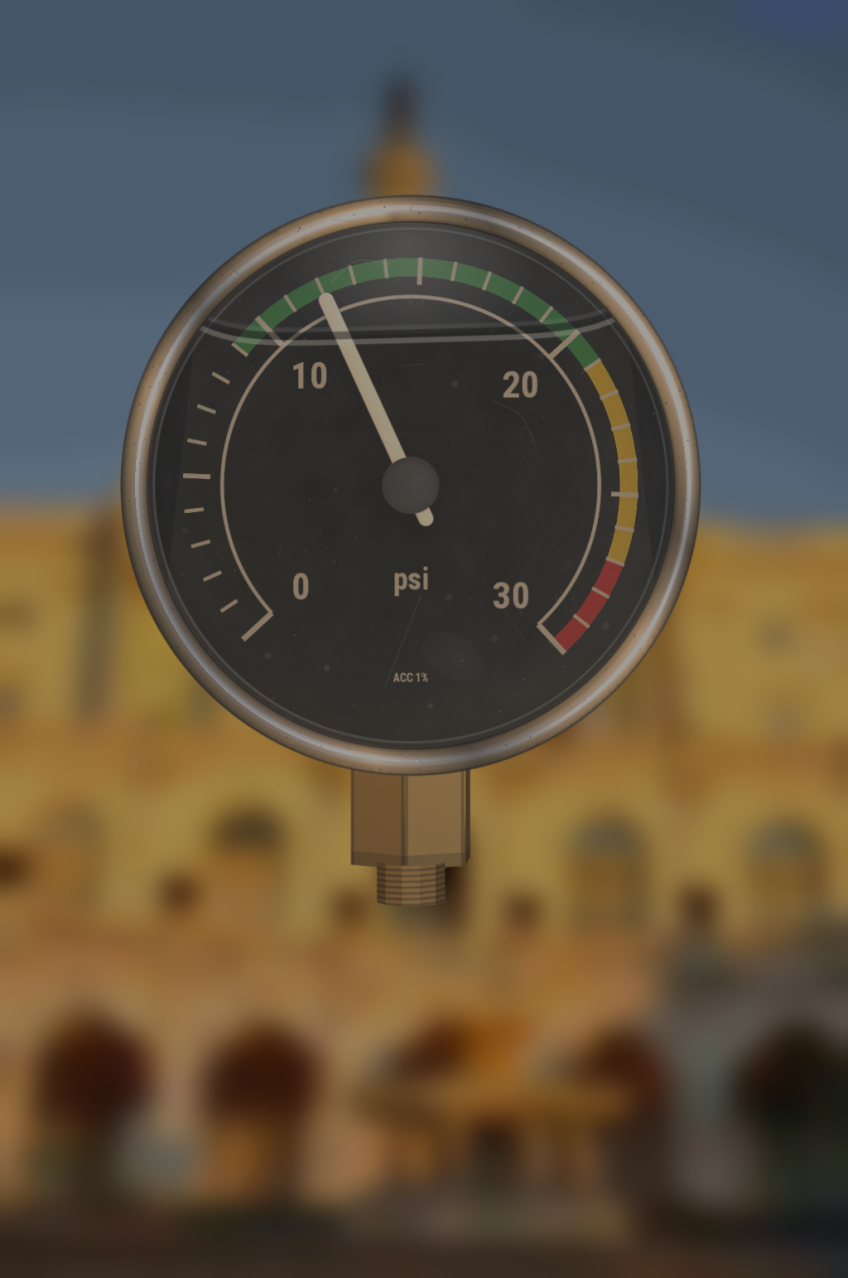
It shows 12; psi
